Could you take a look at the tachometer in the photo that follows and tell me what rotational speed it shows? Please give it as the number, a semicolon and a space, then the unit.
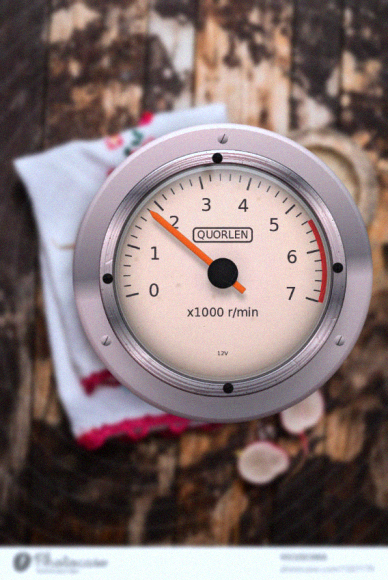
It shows 1800; rpm
